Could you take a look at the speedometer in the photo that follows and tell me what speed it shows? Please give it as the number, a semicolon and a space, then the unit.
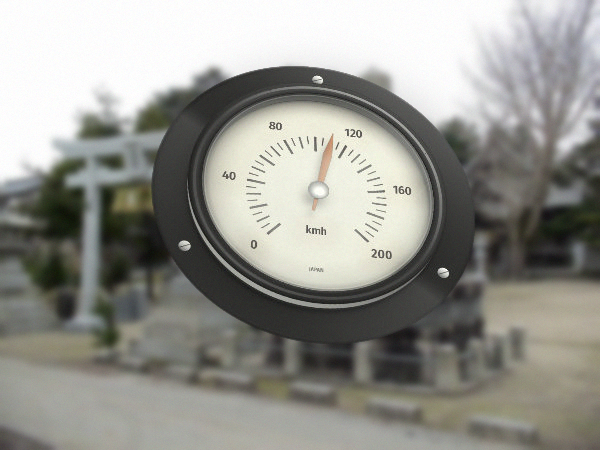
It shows 110; km/h
